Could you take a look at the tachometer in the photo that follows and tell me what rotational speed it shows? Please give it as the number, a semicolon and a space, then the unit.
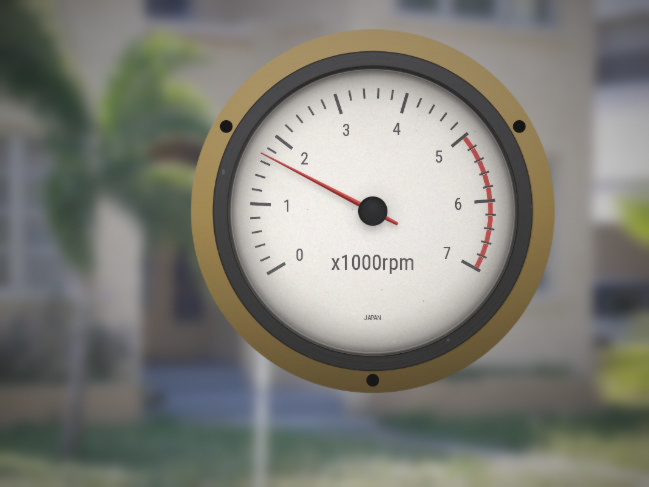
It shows 1700; rpm
